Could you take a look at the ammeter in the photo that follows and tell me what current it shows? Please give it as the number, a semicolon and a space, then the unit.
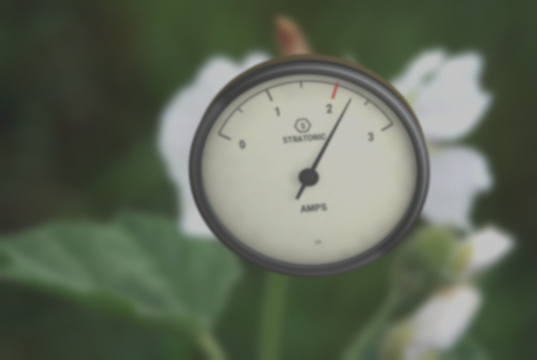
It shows 2.25; A
